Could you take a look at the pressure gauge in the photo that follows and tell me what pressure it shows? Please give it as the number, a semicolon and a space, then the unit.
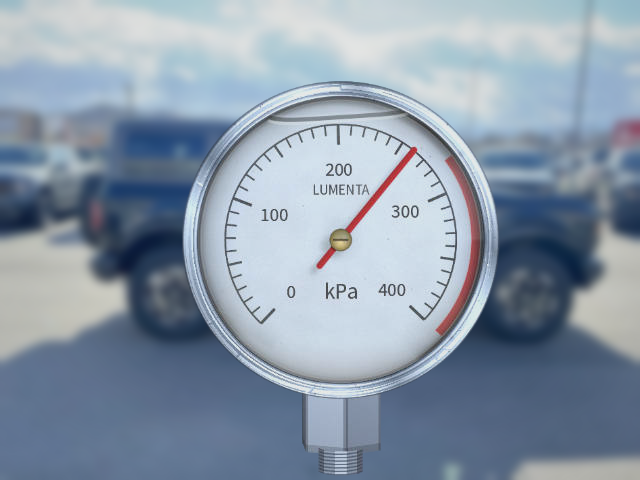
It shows 260; kPa
